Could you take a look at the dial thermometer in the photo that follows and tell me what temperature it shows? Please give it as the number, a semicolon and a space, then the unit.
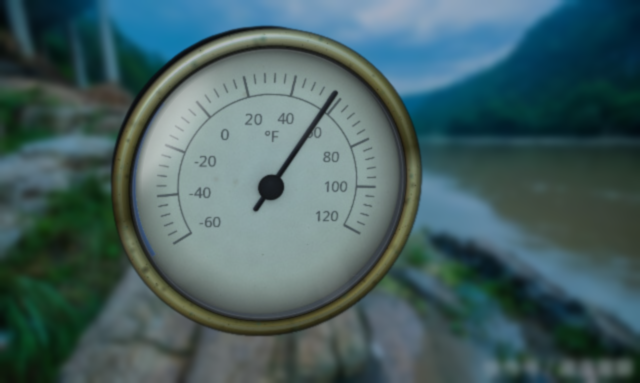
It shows 56; °F
